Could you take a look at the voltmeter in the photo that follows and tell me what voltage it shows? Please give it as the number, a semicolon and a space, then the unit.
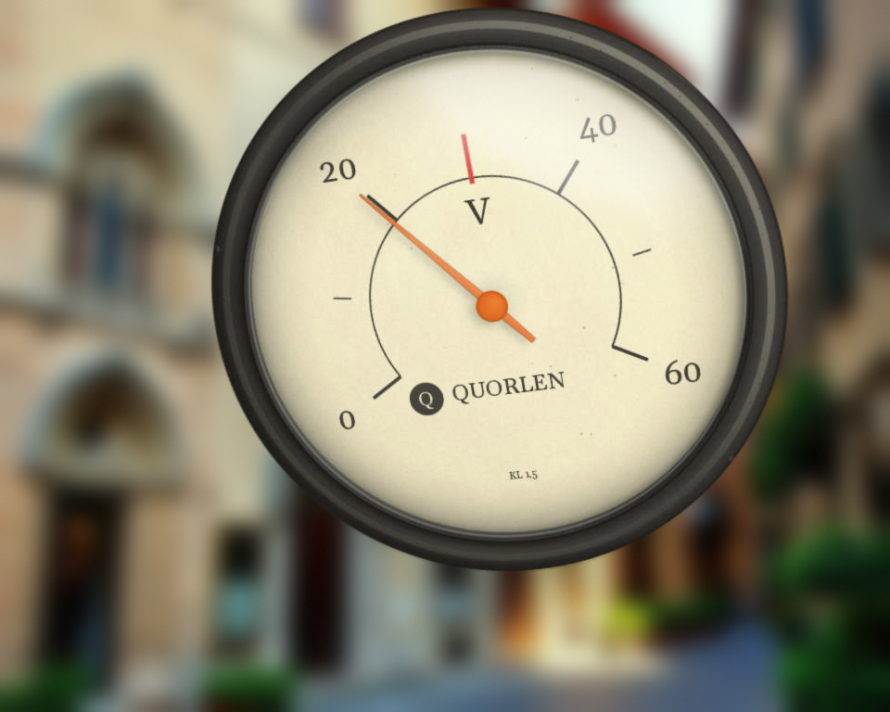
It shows 20; V
